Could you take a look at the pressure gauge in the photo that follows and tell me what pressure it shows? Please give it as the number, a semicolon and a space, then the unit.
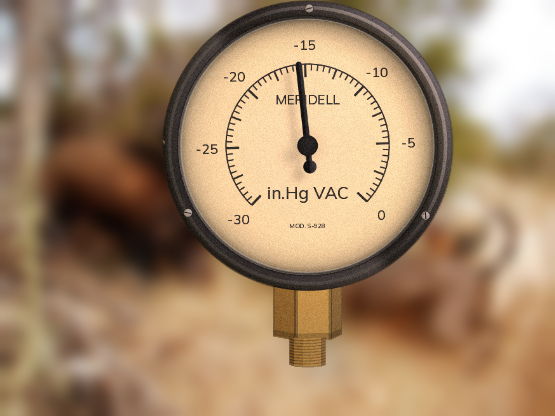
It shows -15.5; inHg
